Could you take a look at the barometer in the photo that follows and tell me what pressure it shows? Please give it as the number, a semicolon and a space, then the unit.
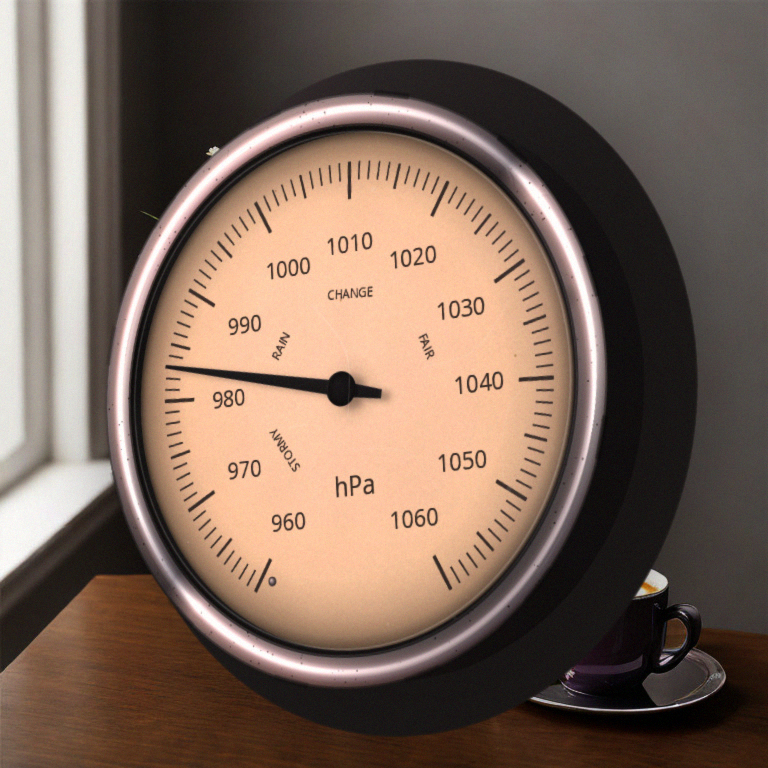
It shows 983; hPa
